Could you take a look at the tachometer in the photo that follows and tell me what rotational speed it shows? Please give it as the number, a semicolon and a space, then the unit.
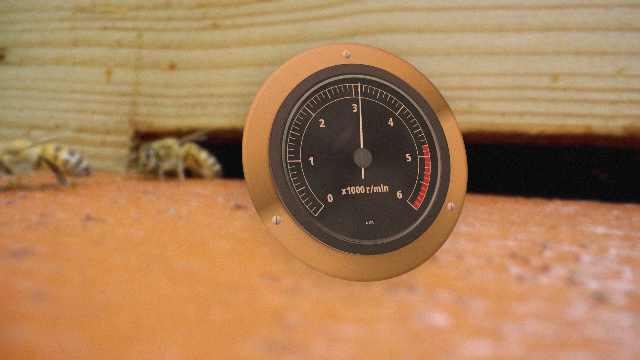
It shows 3100; rpm
